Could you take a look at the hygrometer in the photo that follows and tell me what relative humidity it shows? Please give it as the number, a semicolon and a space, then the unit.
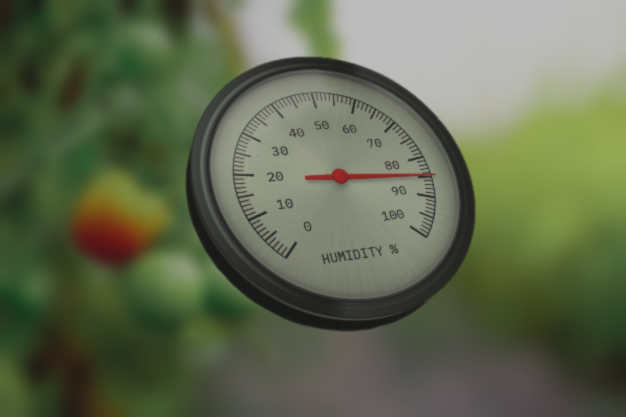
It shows 85; %
